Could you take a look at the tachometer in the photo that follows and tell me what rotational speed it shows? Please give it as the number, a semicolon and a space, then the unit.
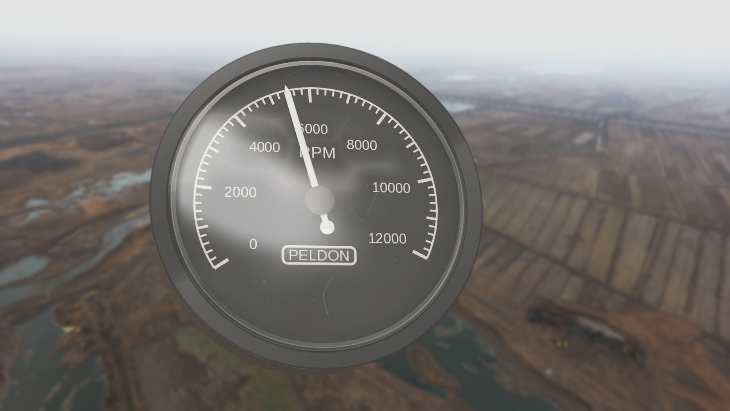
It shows 5400; rpm
